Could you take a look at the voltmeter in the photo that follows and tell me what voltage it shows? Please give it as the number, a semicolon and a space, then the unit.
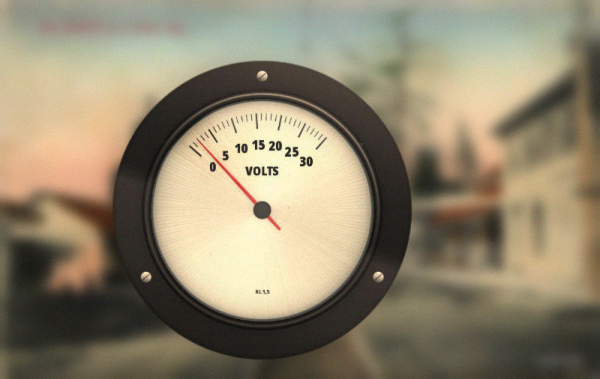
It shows 2; V
